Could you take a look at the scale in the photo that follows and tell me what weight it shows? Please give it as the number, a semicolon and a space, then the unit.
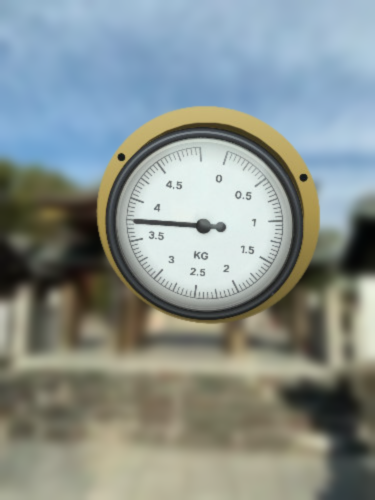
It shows 3.75; kg
